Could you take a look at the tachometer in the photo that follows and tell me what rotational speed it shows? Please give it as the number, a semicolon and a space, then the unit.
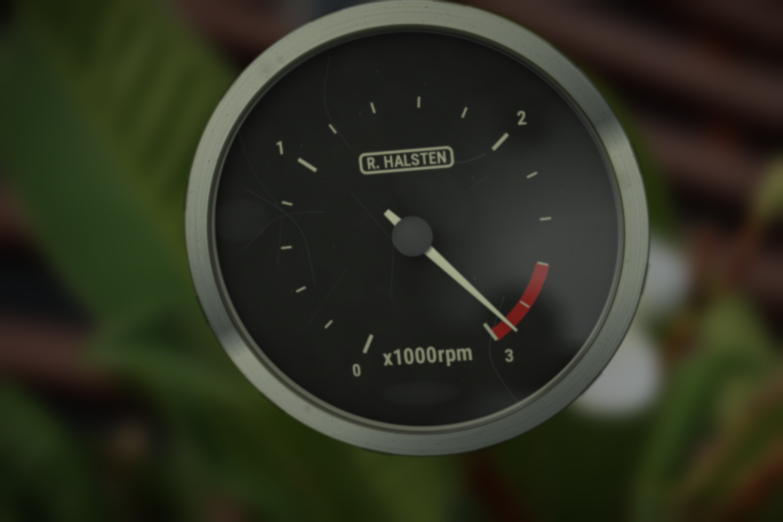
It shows 2900; rpm
